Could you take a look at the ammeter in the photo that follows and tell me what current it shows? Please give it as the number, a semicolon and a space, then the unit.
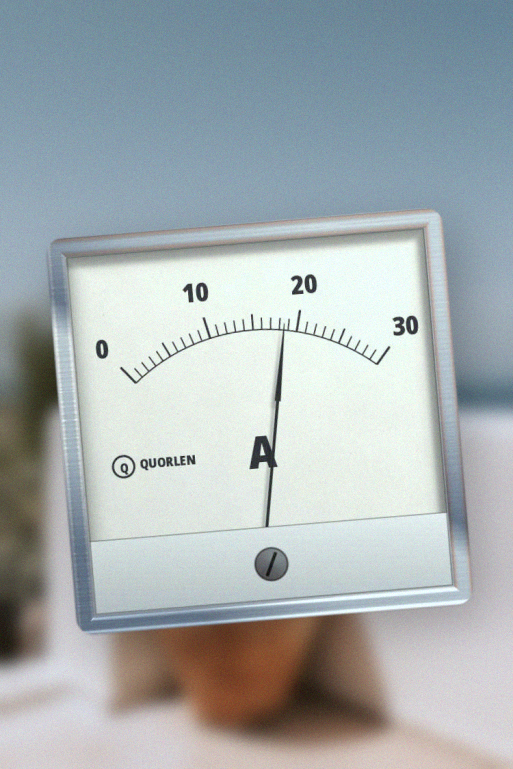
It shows 18.5; A
